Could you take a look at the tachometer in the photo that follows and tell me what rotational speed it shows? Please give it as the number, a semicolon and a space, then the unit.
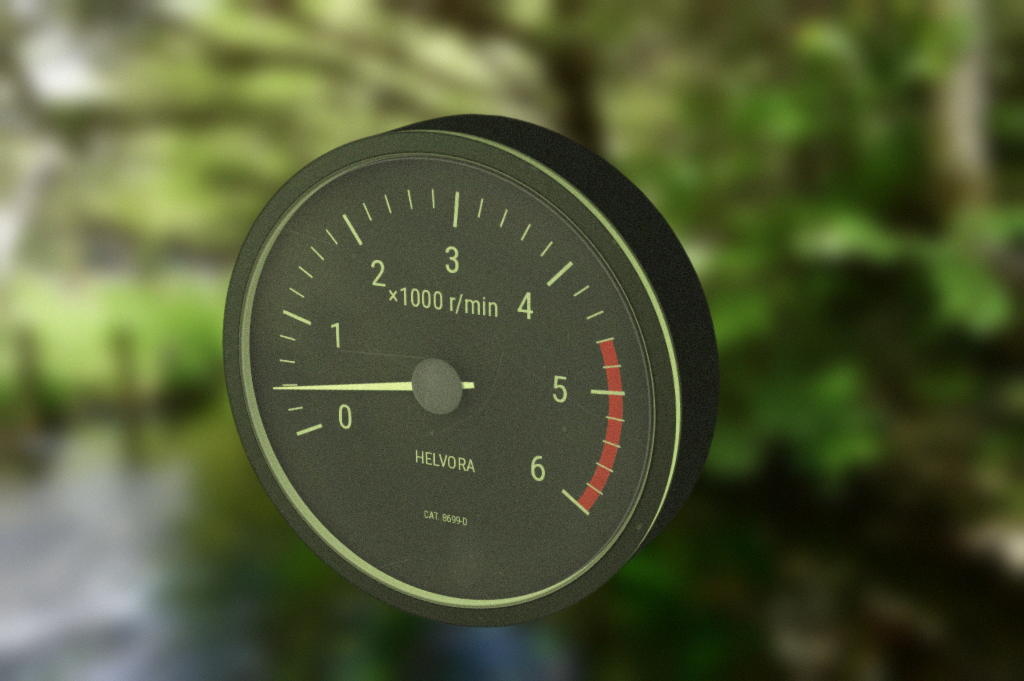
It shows 400; rpm
